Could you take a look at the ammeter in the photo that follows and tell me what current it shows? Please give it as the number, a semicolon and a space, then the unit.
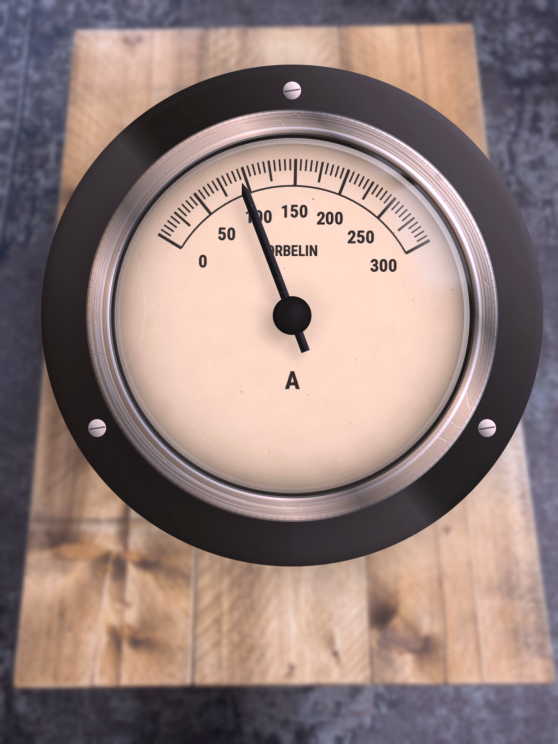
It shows 95; A
